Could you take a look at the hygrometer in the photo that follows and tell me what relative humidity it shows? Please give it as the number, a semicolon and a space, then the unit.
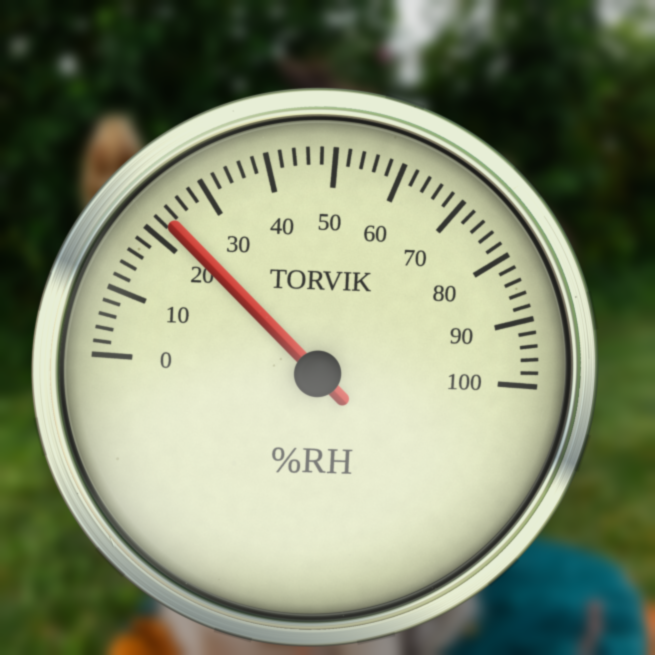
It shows 23; %
